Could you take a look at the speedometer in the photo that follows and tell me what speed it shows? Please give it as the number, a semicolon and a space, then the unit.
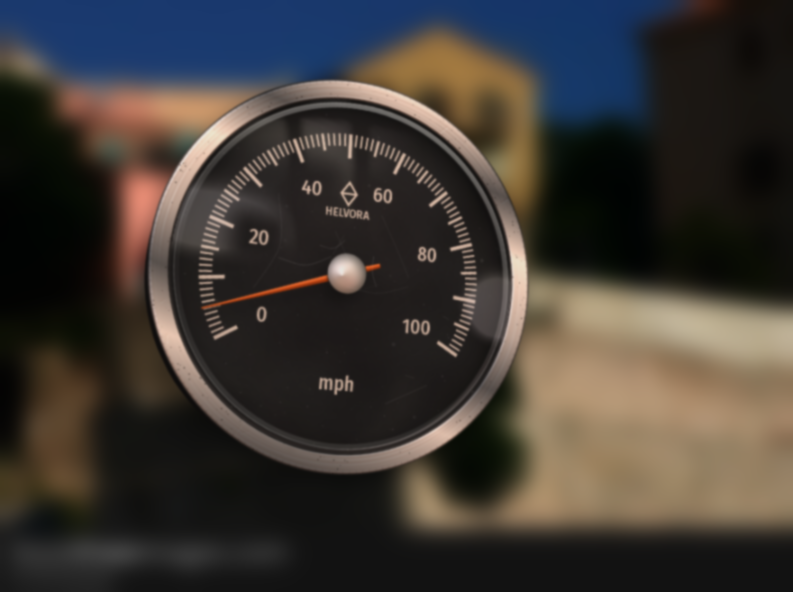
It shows 5; mph
